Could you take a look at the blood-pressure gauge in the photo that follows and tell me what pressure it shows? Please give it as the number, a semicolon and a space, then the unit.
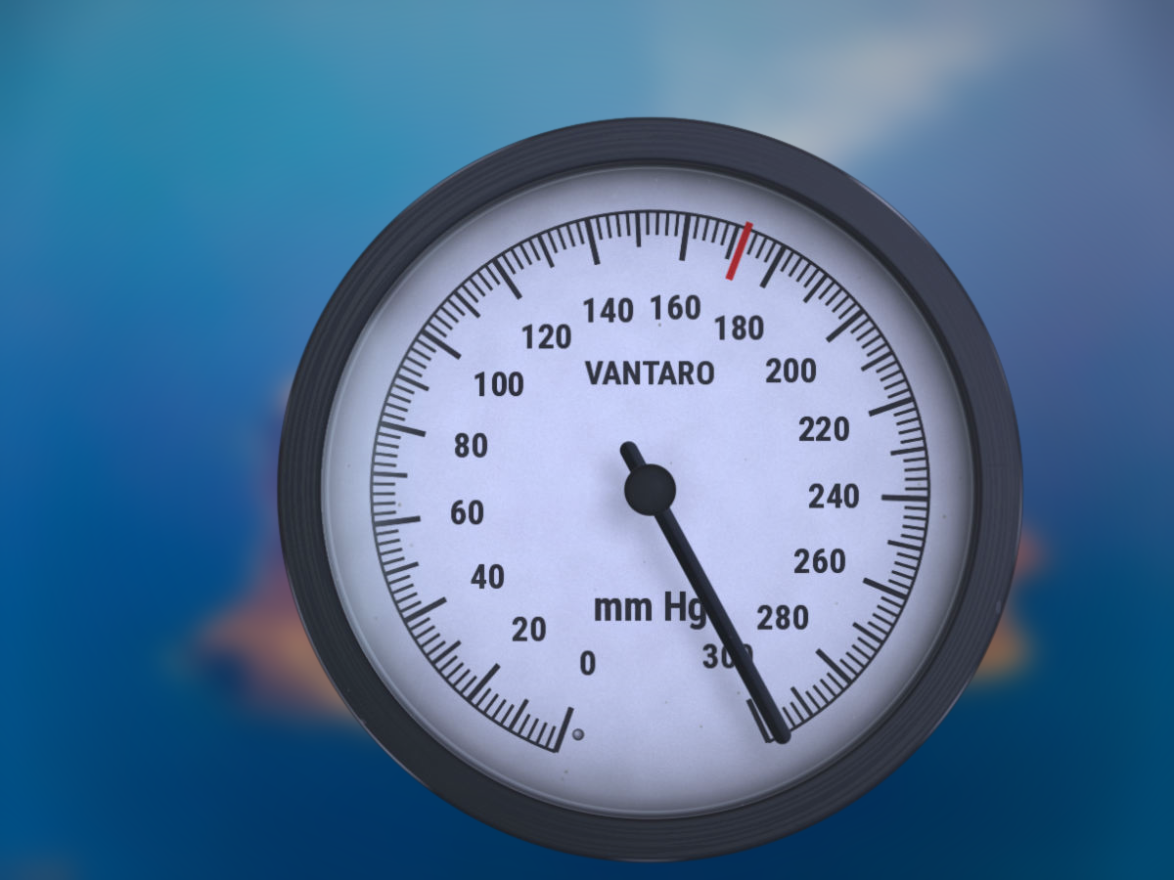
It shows 297; mmHg
